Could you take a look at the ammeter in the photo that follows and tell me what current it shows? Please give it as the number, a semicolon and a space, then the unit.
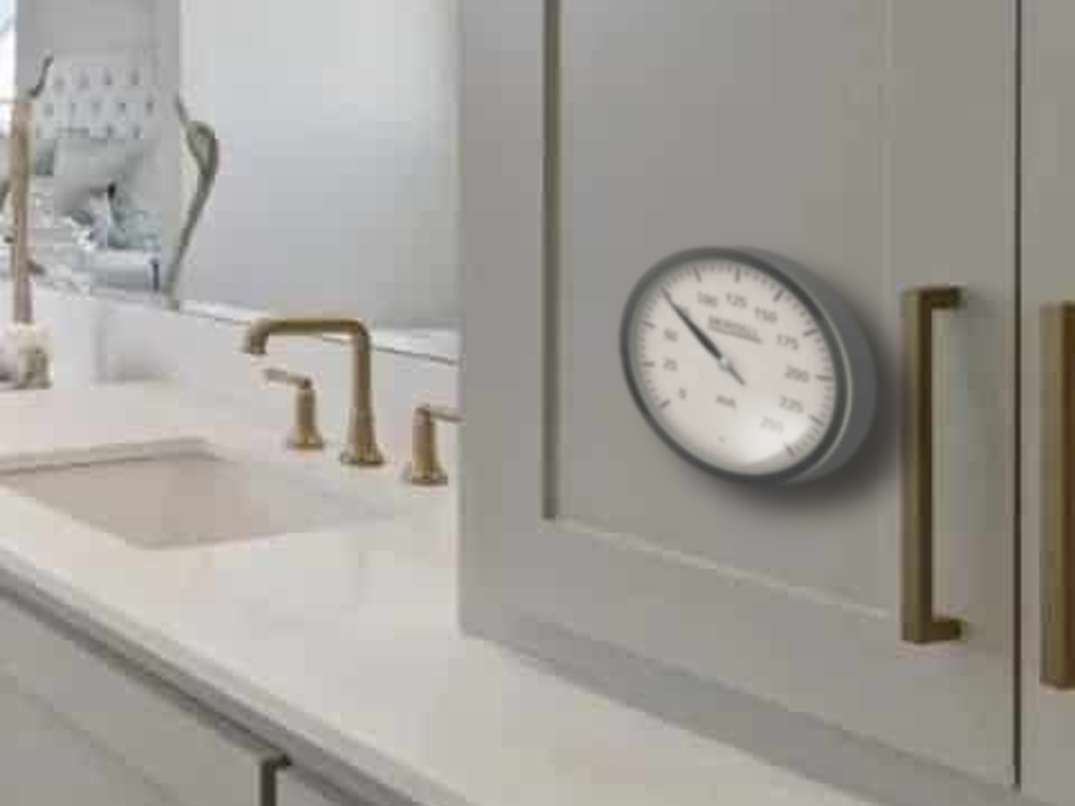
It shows 75; mA
